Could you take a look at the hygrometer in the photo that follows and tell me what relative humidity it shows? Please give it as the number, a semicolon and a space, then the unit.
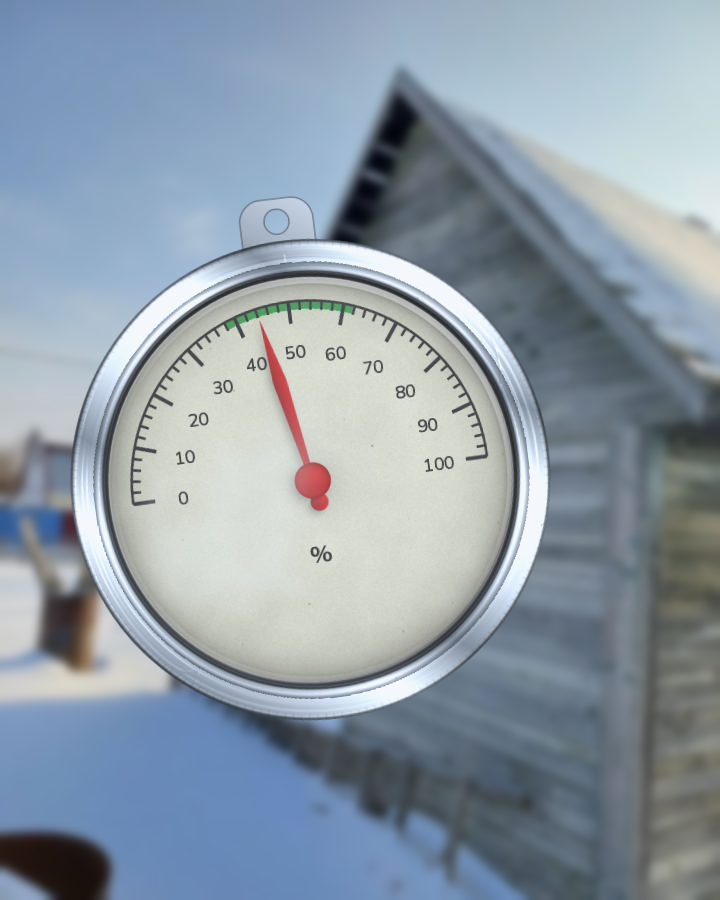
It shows 44; %
